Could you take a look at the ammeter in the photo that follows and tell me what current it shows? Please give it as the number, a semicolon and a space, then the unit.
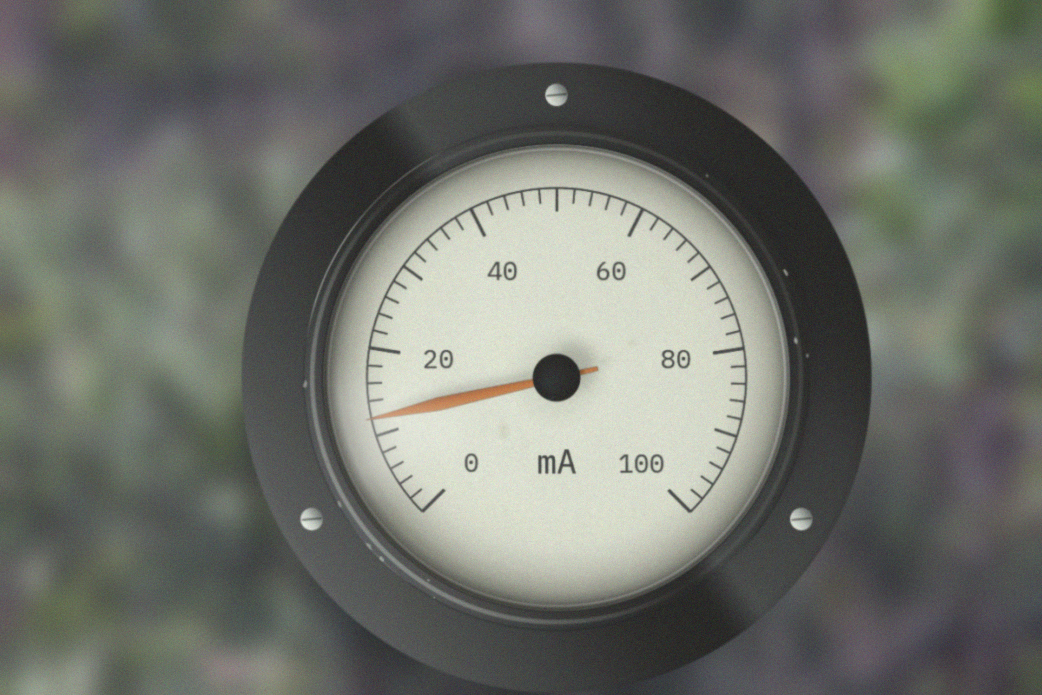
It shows 12; mA
